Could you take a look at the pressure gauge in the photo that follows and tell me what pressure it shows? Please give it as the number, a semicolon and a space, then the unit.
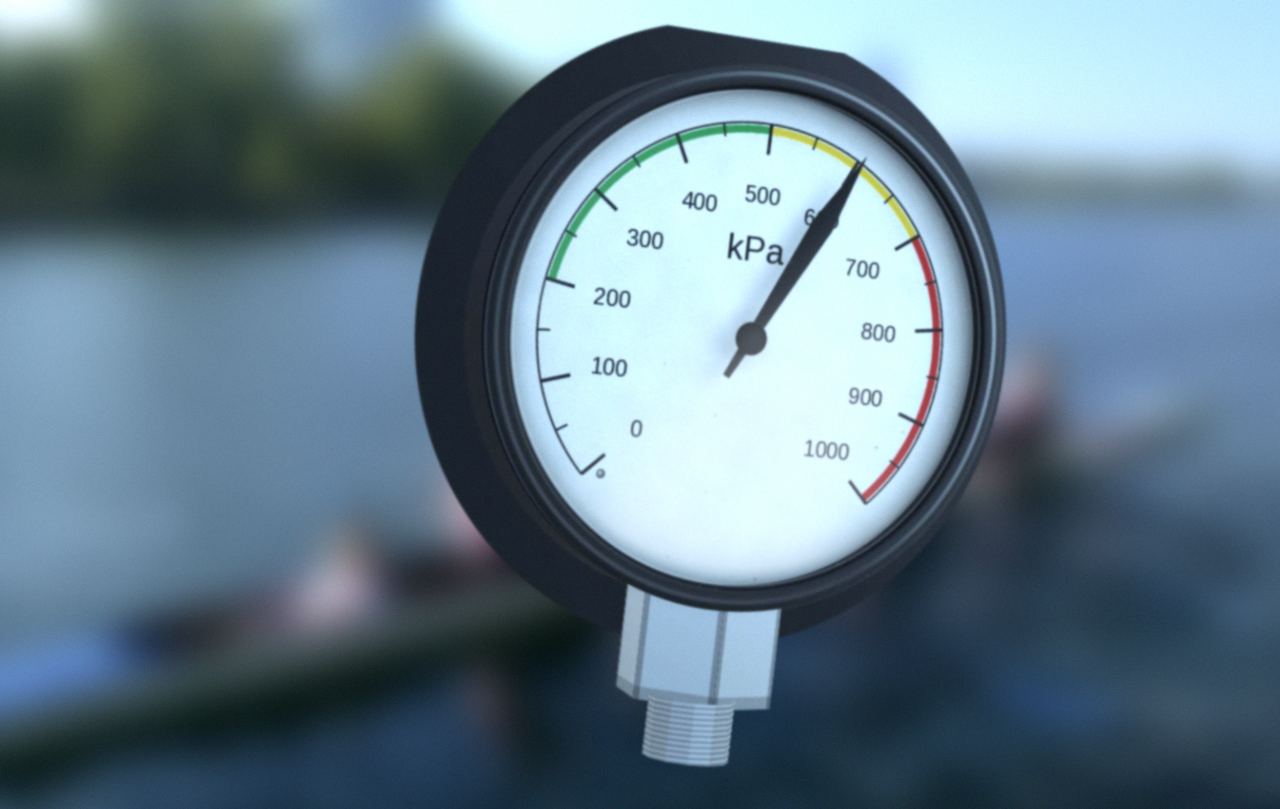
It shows 600; kPa
